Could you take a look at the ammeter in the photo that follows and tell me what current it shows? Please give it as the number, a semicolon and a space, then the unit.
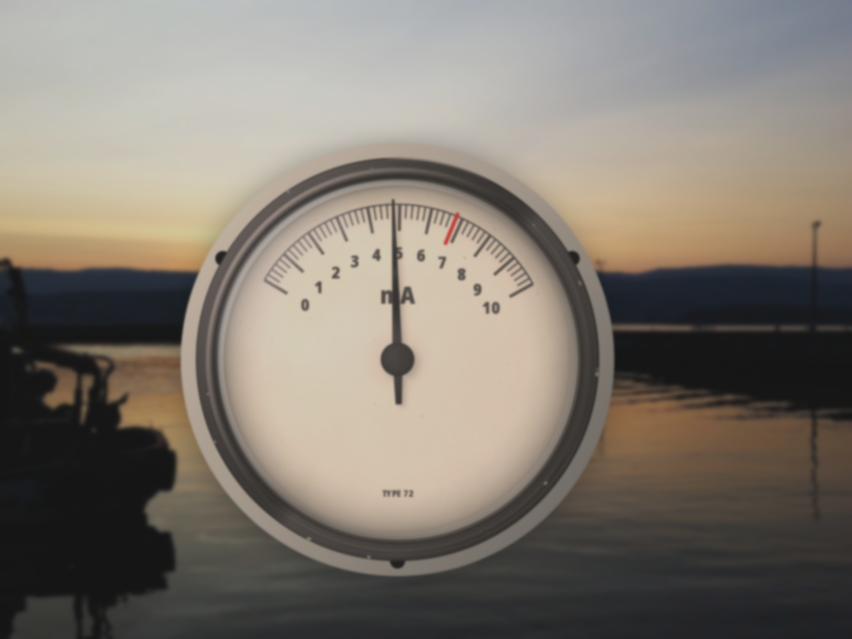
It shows 4.8; mA
